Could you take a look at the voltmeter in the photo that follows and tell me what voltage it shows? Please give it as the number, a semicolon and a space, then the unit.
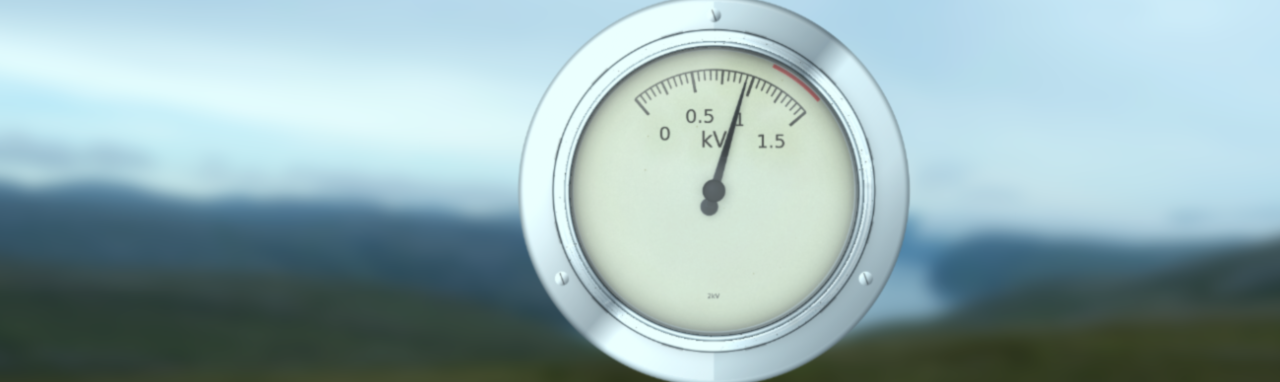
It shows 0.95; kV
